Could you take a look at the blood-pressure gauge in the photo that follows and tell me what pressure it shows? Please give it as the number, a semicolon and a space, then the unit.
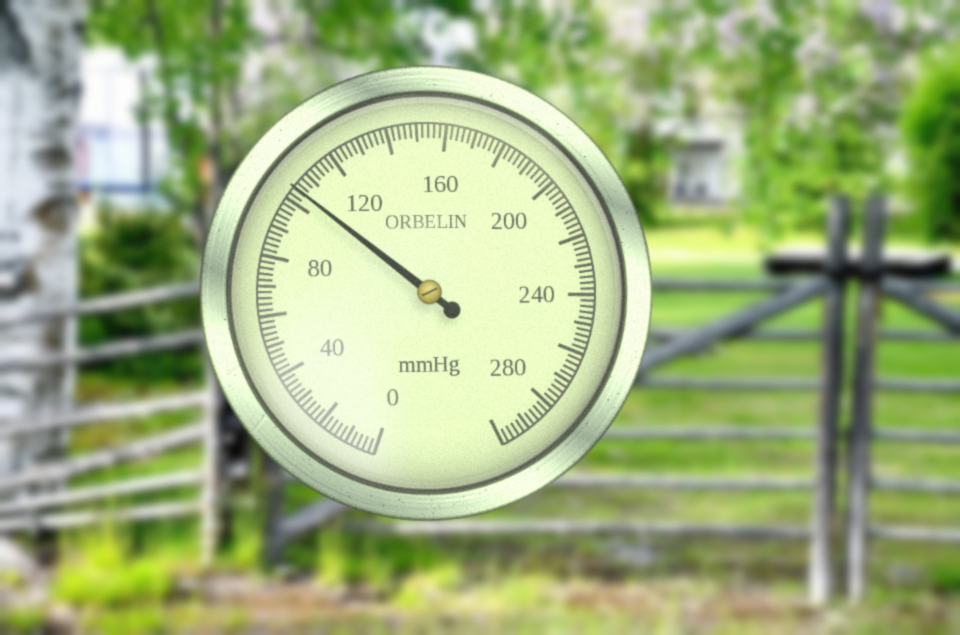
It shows 104; mmHg
